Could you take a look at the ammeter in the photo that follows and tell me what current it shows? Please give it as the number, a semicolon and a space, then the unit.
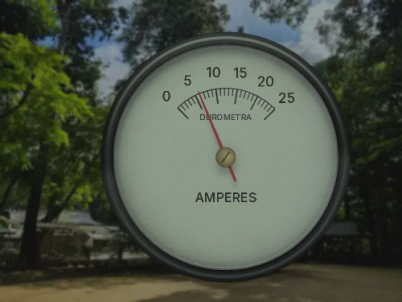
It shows 6; A
